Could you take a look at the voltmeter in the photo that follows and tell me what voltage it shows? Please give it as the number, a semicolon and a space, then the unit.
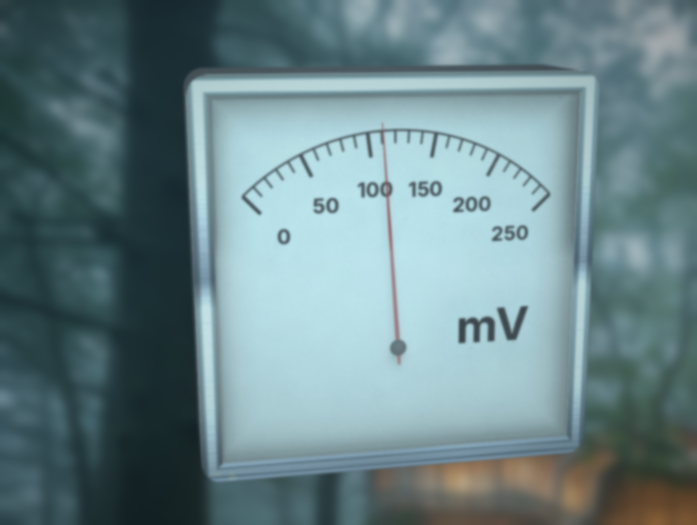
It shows 110; mV
